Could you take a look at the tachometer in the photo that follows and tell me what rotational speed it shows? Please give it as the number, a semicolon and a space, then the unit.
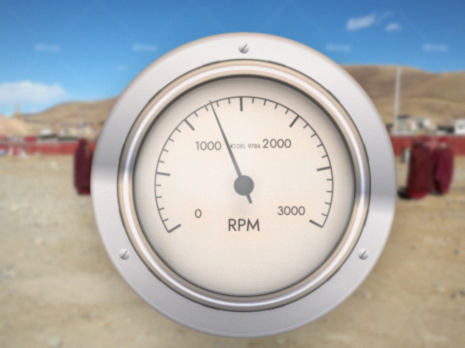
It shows 1250; rpm
